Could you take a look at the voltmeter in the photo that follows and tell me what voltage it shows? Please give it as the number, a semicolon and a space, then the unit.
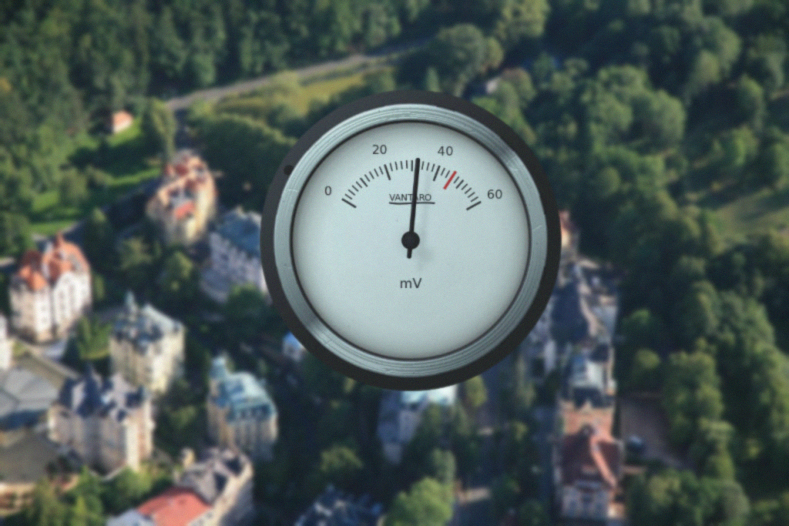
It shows 32; mV
